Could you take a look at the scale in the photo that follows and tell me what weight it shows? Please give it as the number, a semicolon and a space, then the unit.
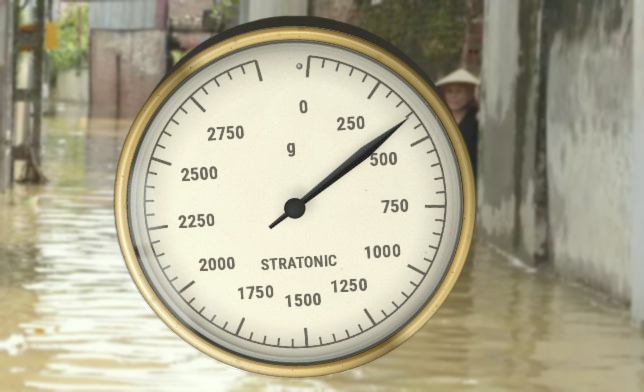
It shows 400; g
